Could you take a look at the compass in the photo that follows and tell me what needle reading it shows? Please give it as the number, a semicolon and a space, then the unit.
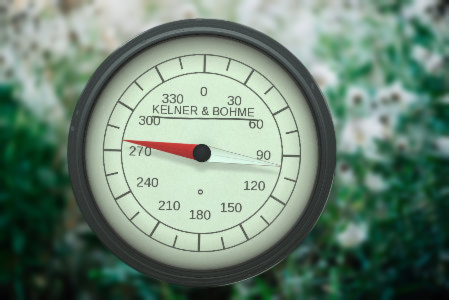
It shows 277.5; °
